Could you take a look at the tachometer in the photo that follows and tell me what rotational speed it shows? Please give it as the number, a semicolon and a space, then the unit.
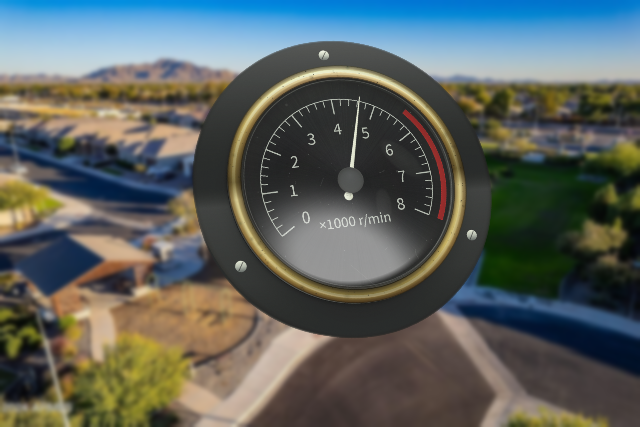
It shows 4600; rpm
